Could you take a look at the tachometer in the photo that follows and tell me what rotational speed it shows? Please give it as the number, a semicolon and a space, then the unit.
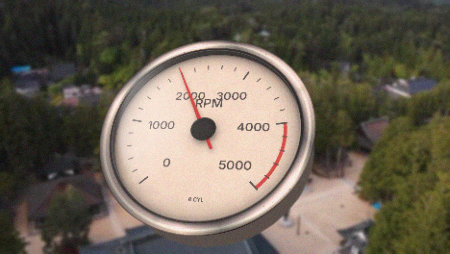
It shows 2000; rpm
